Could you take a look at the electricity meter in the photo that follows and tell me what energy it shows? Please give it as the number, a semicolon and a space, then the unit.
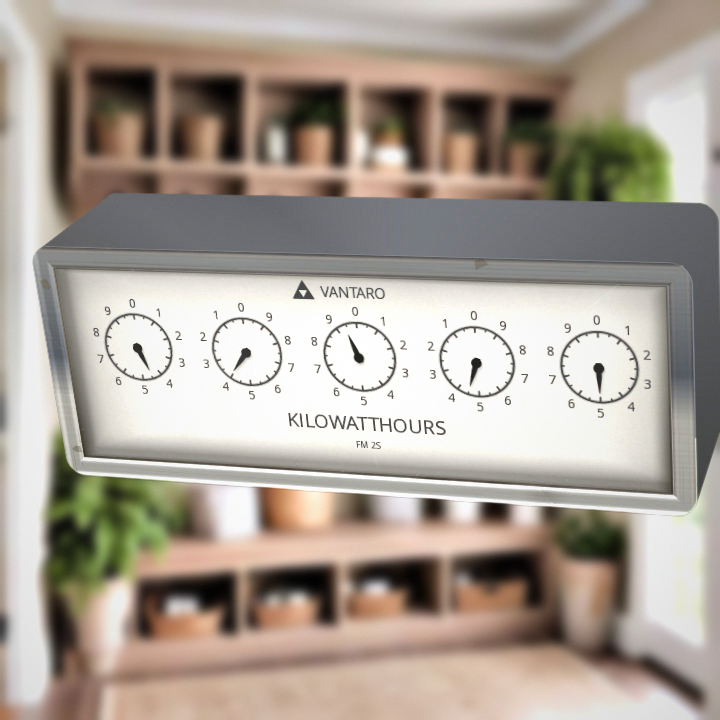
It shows 43945; kWh
